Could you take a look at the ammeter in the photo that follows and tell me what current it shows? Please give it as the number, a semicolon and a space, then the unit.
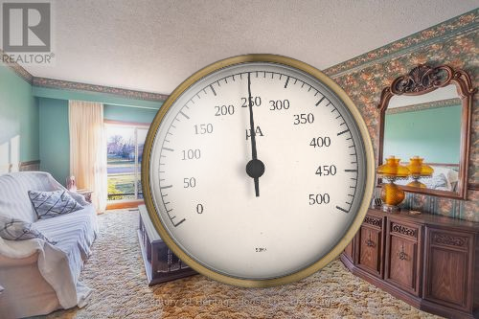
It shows 250; µA
